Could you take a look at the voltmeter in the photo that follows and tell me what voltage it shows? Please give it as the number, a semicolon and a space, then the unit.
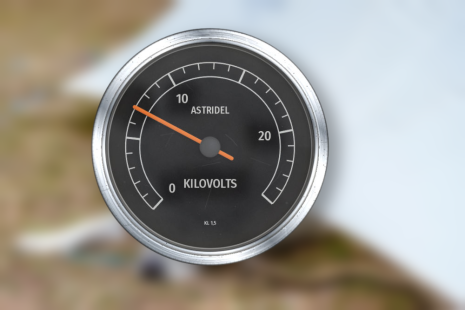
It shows 7; kV
